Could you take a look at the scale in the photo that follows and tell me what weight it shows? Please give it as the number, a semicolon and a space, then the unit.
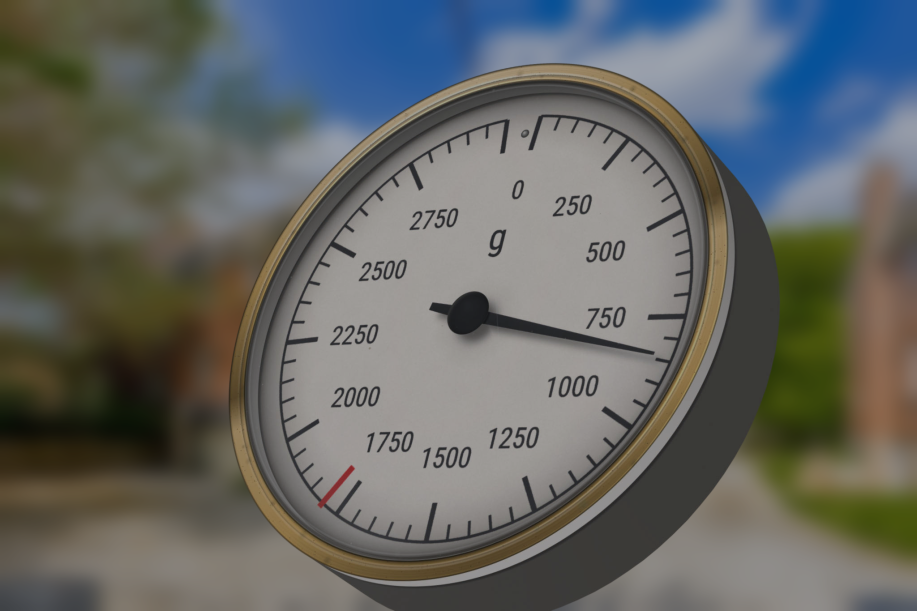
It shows 850; g
